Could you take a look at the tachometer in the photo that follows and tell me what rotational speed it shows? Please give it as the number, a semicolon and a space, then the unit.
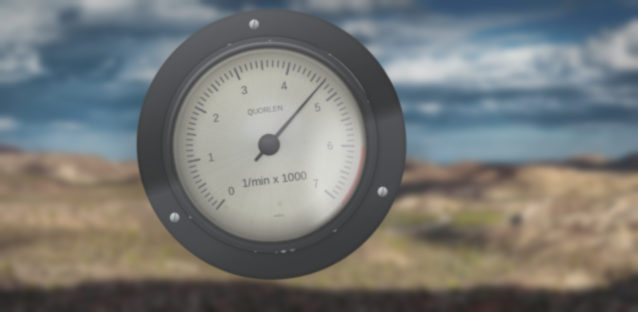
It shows 4700; rpm
